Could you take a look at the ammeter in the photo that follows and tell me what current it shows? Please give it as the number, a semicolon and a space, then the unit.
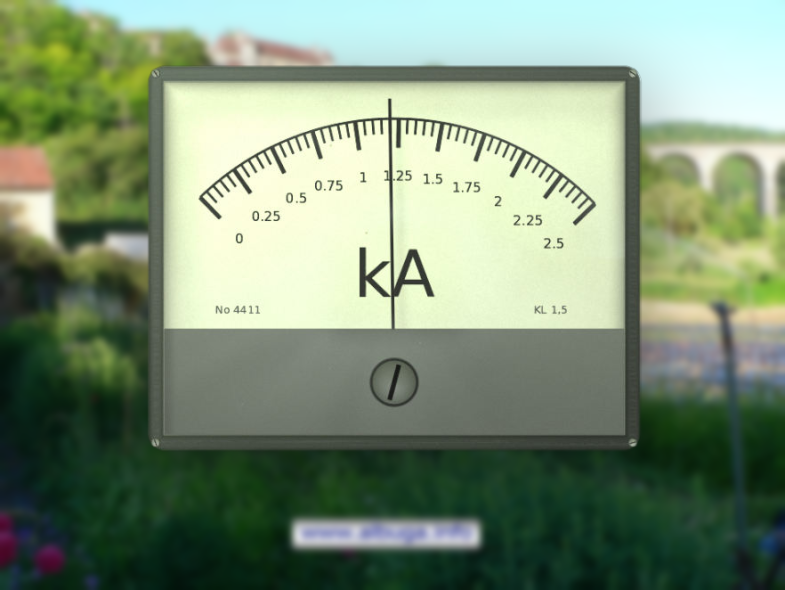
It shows 1.2; kA
